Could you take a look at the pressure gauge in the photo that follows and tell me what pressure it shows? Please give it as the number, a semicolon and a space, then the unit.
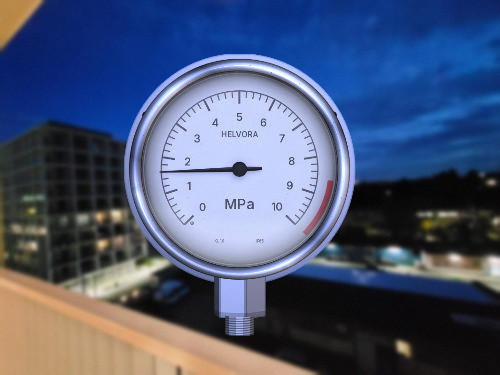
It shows 1.6; MPa
